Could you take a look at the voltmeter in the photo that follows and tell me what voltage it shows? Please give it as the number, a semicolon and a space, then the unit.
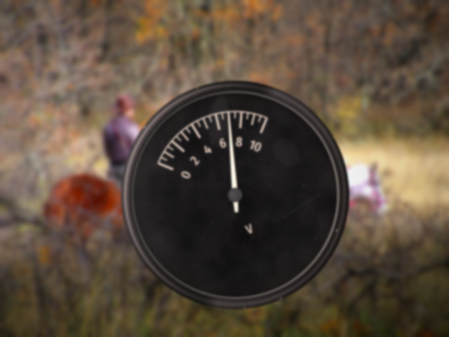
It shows 7; V
